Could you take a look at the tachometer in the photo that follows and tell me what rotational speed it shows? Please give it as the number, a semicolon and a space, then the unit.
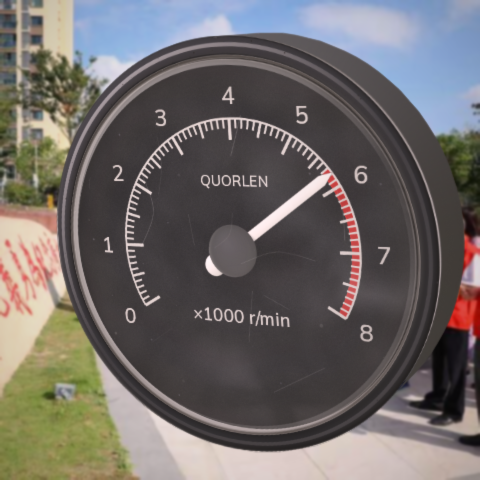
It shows 5800; rpm
